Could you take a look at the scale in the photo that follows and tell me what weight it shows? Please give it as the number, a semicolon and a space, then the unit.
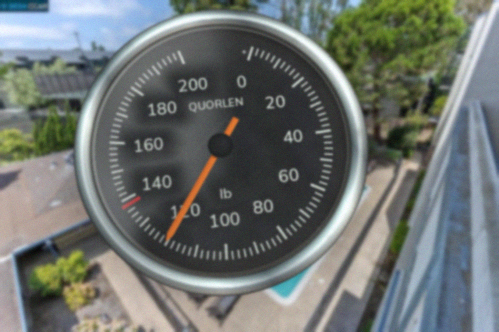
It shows 120; lb
